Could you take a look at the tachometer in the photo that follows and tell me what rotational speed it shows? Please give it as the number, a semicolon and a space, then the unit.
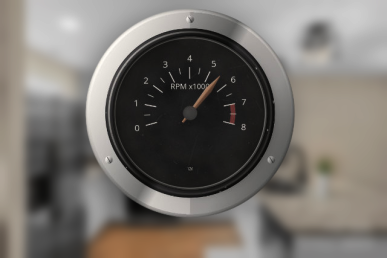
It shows 5500; rpm
